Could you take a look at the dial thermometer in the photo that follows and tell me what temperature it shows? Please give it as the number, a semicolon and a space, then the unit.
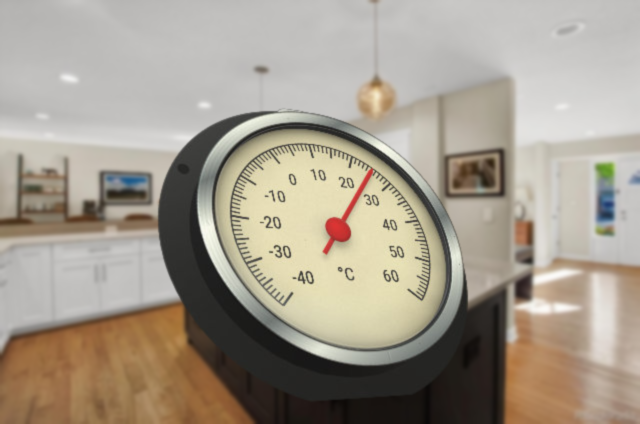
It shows 25; °C
